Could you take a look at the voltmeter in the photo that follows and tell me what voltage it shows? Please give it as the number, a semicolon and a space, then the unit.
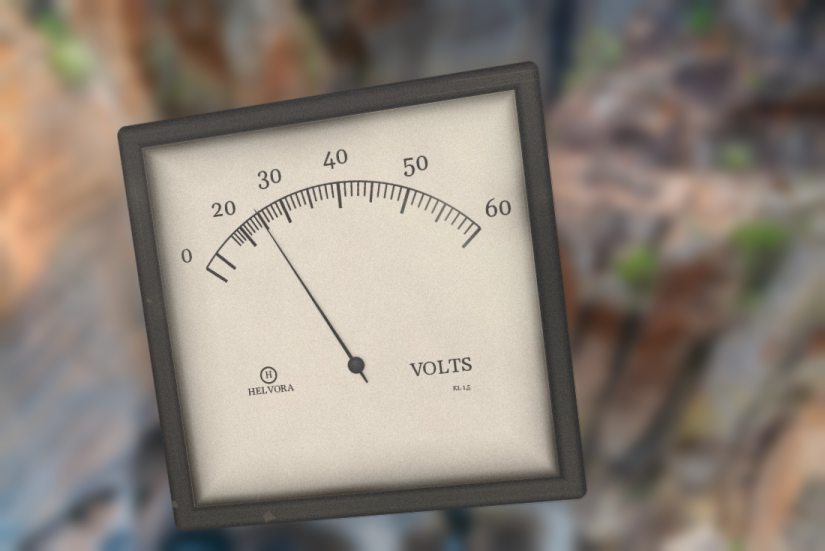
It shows 25; V
